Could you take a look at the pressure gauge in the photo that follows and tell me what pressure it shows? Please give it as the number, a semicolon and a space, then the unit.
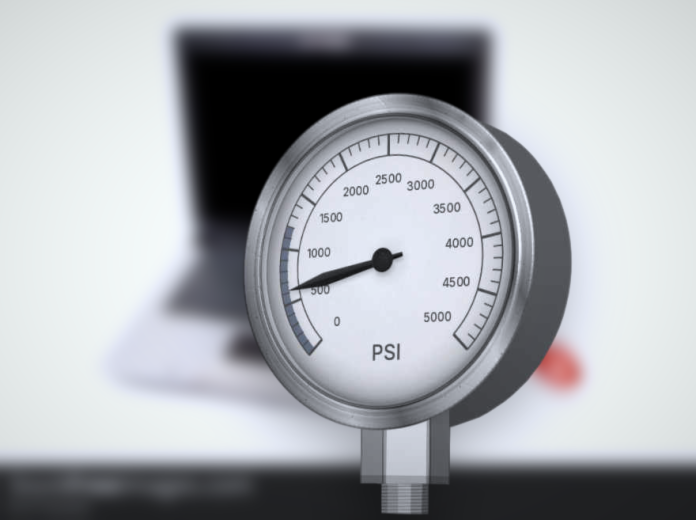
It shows 600; psi
